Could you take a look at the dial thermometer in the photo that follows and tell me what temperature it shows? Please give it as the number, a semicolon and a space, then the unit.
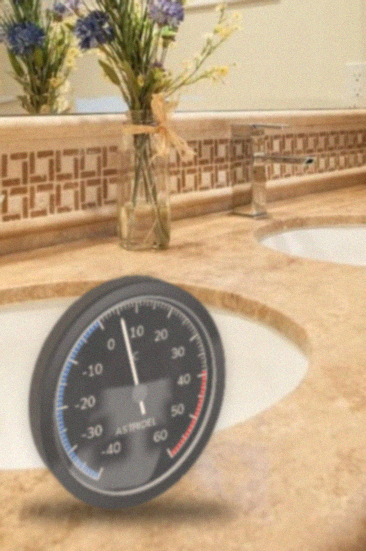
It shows 5; °C
